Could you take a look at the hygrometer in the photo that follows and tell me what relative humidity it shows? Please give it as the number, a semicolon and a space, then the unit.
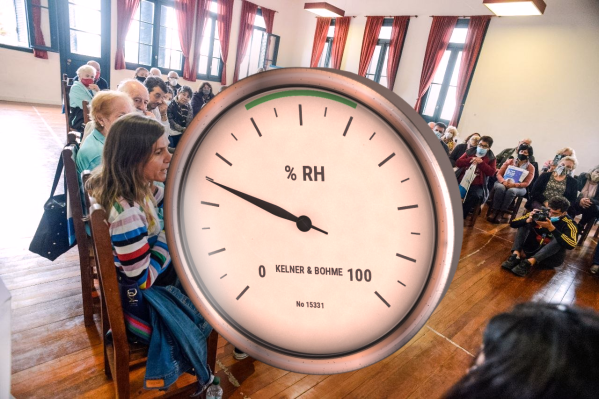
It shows 25; %
